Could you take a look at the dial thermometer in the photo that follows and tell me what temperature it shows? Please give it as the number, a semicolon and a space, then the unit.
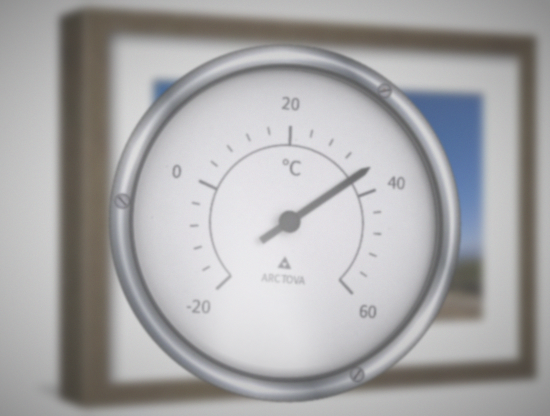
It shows 36; °C
